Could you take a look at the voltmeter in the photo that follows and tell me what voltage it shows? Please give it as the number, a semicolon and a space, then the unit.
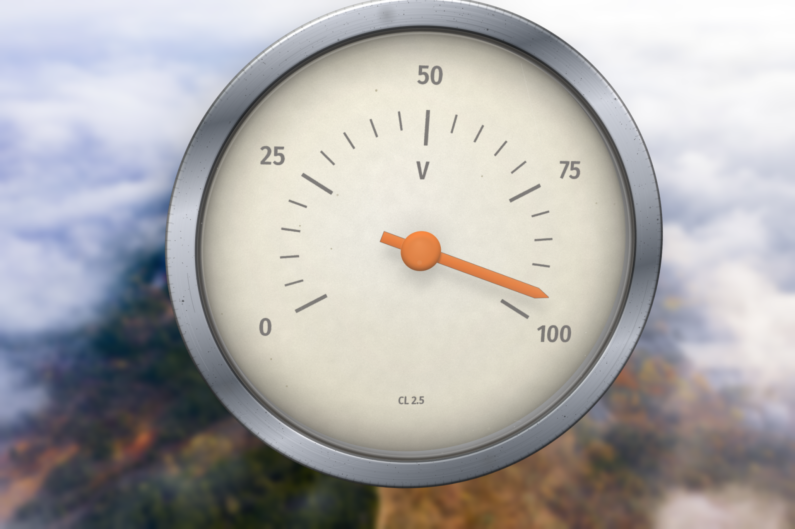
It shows 95; V
